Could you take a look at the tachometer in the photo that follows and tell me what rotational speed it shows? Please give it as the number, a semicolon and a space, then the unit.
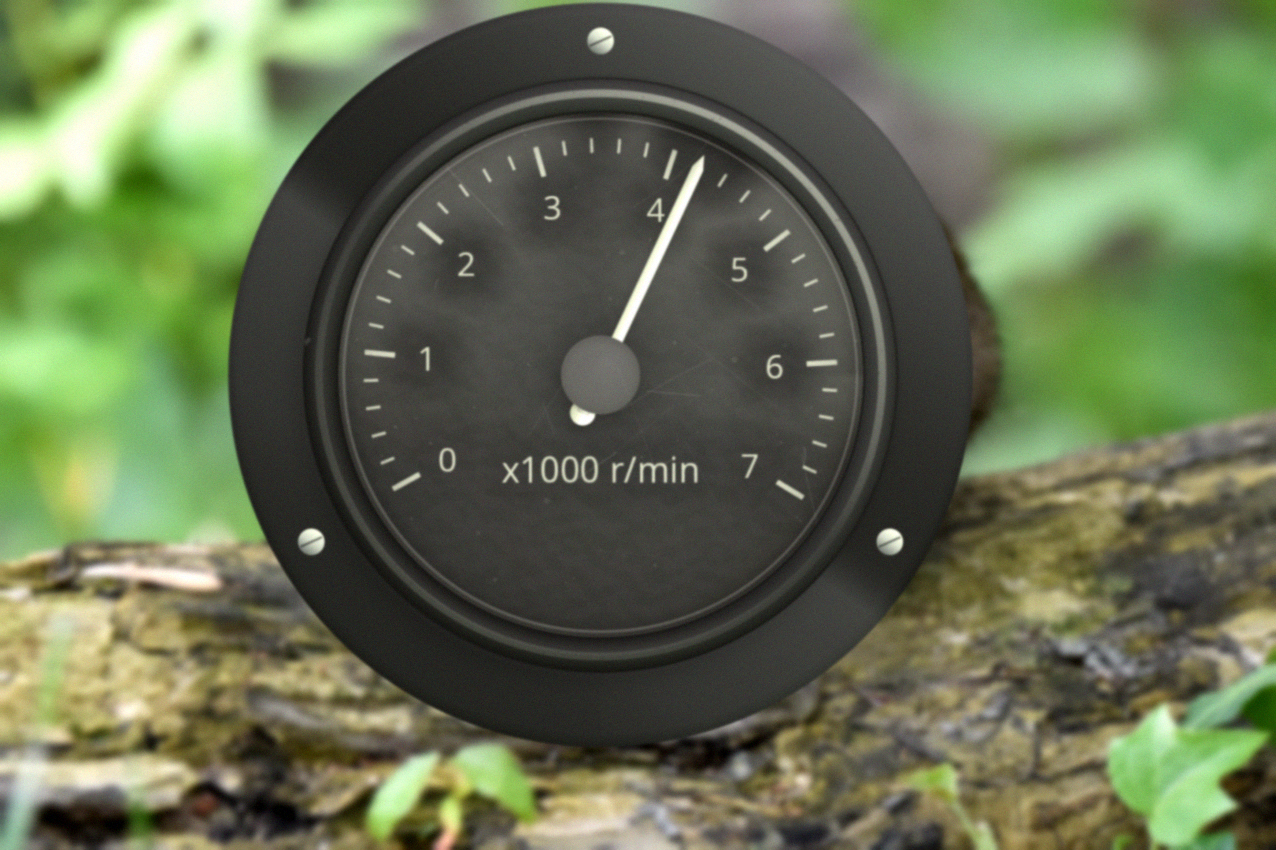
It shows 4200; rpm
